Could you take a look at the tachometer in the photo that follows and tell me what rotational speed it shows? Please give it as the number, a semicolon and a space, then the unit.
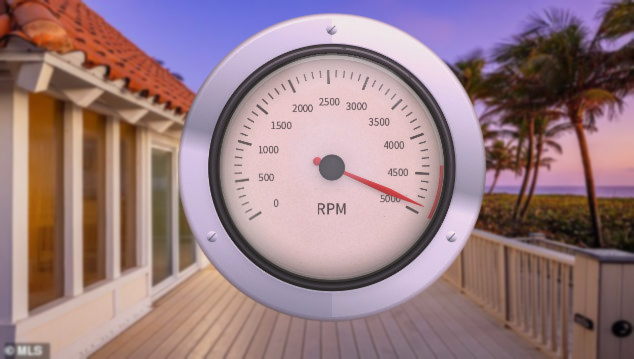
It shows 4900; rpm
